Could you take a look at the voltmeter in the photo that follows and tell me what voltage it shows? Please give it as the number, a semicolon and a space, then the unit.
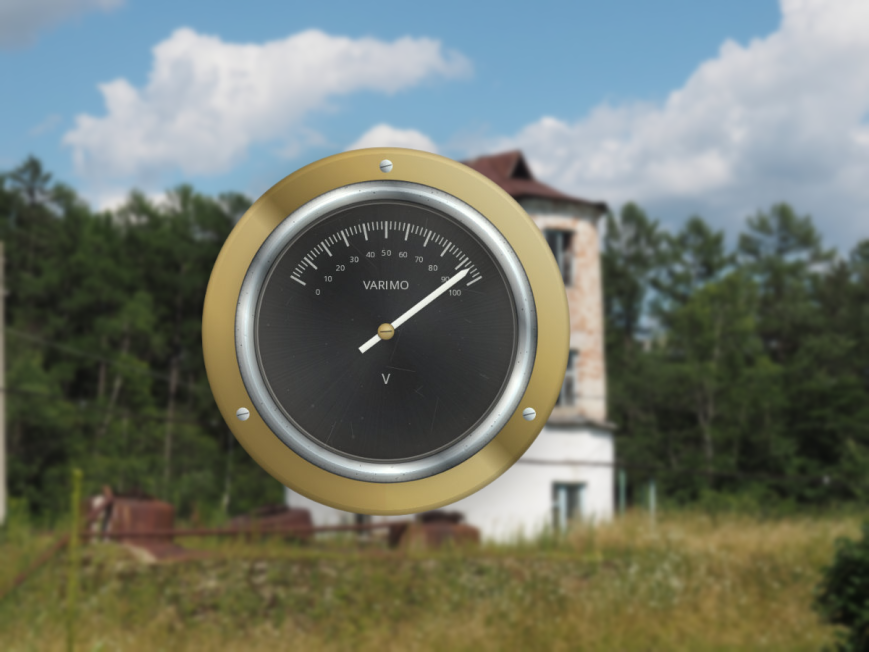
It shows 94; V
